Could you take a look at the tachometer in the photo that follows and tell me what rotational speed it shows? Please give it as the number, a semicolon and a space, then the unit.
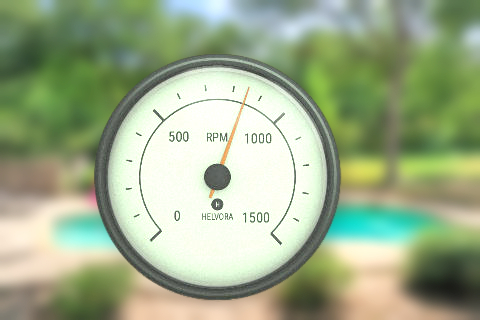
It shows 850; rpm
